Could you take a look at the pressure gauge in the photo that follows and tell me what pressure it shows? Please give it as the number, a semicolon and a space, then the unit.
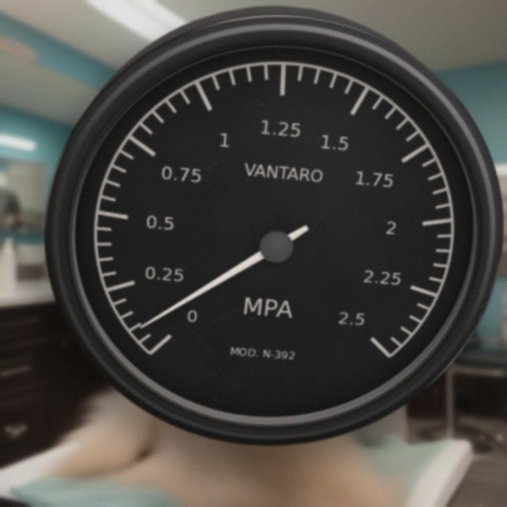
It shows 0.1; MPa
